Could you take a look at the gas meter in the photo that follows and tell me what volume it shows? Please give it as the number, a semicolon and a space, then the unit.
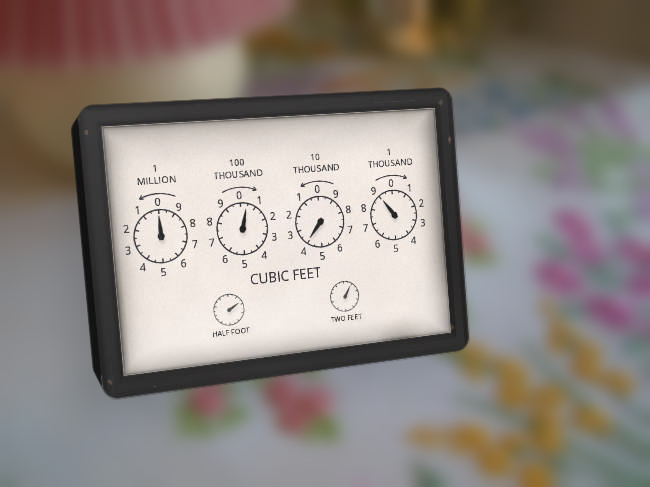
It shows 3900; ft³
